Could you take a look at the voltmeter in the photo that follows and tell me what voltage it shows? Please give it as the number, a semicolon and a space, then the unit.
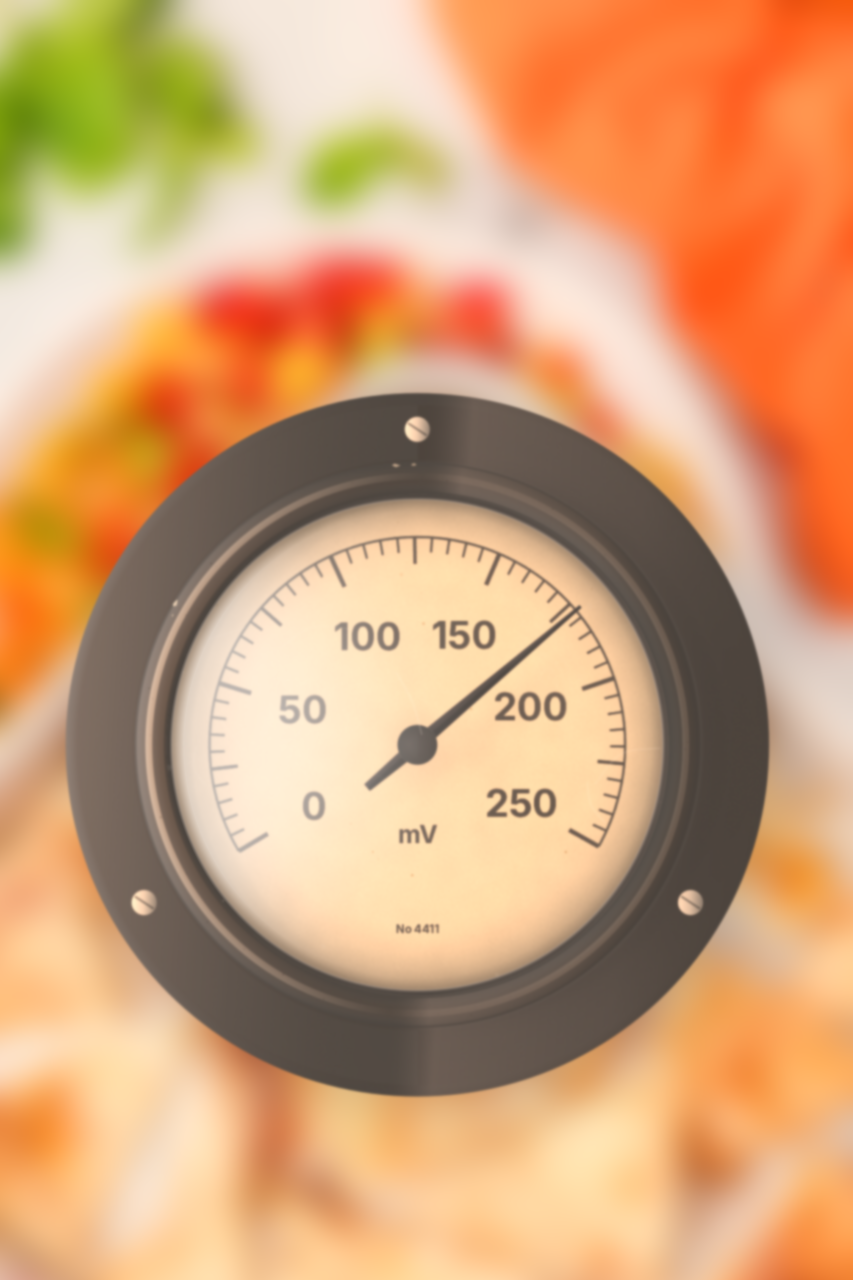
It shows 177.5; mV
